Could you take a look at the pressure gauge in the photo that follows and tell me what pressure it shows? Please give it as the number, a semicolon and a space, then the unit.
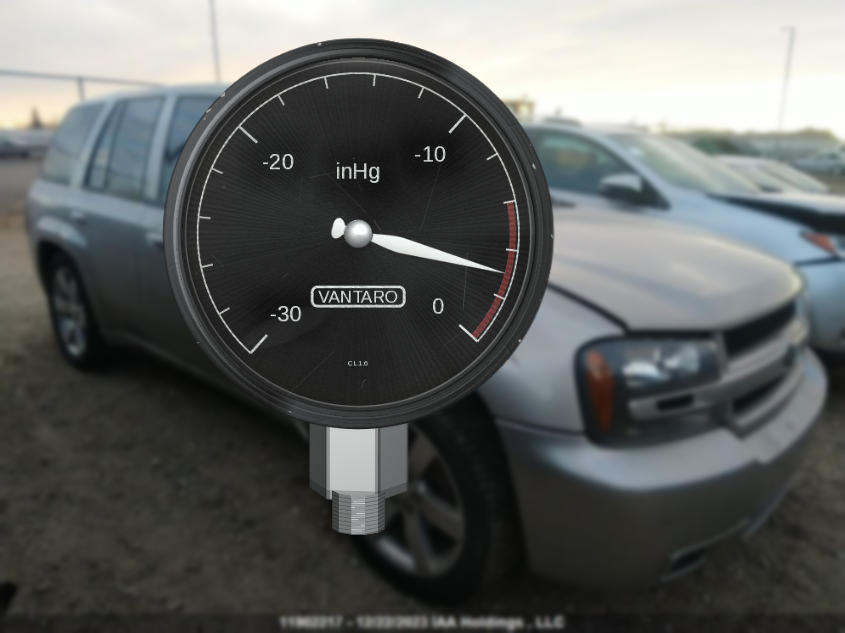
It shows -3; inHg
